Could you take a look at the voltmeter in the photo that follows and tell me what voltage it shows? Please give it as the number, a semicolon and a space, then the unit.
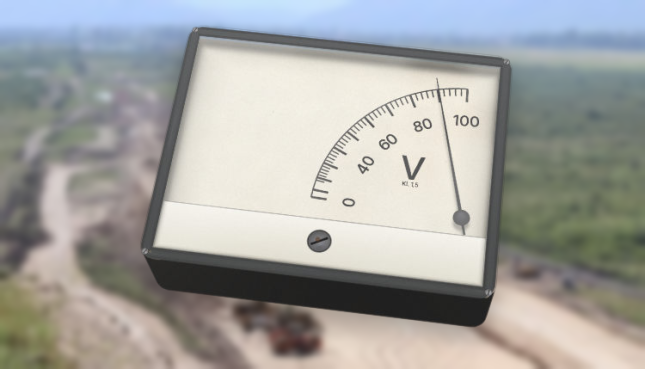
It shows 90; V
